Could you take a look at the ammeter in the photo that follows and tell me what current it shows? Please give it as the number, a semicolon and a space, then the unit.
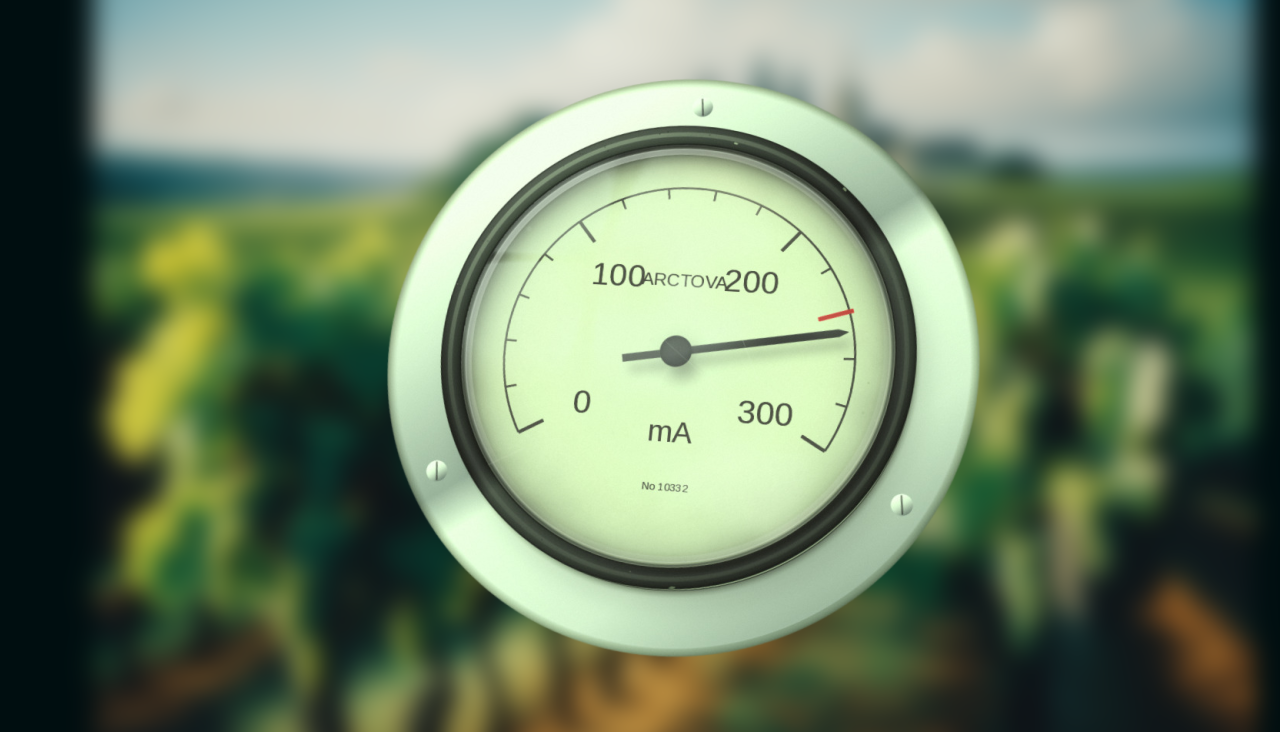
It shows 250; mA
